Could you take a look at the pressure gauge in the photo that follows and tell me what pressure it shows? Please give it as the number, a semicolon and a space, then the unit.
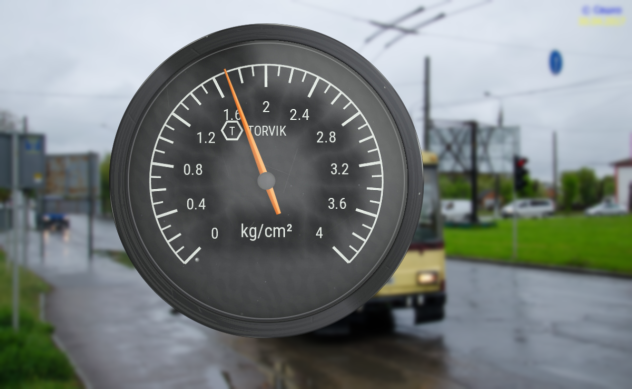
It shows 1.7; kg/cm²
